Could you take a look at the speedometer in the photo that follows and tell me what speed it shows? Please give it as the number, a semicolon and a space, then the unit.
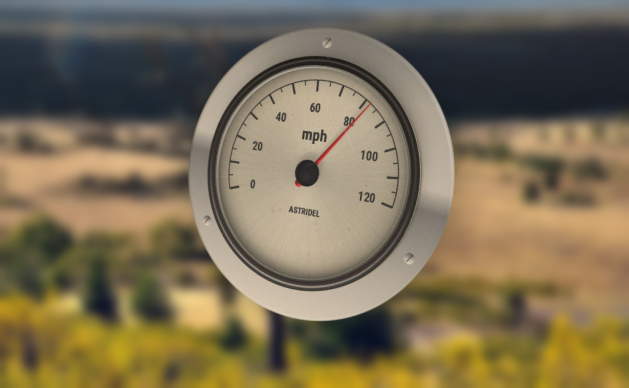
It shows 82.5; mph
